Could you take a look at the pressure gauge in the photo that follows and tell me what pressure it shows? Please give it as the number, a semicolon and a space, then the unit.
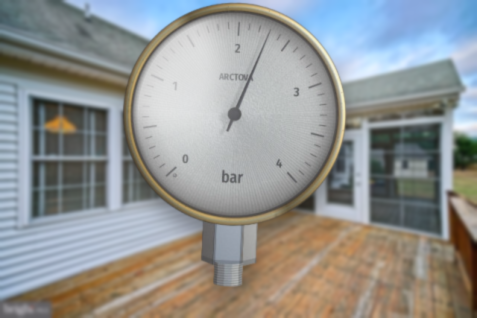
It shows 2.3; bar
